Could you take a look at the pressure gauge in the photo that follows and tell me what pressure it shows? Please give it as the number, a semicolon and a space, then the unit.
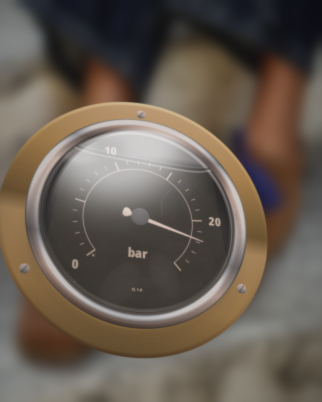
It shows 22; bar
